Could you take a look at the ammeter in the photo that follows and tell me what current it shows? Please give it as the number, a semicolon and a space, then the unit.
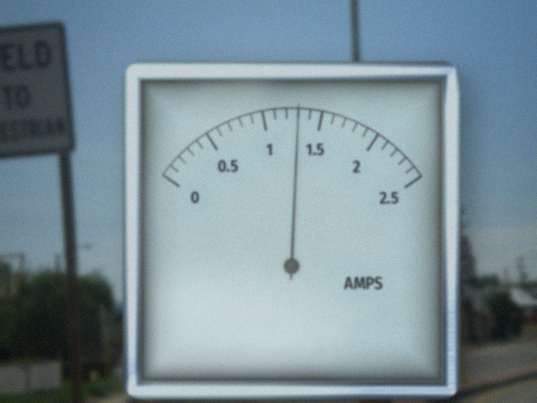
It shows 1.3; A
